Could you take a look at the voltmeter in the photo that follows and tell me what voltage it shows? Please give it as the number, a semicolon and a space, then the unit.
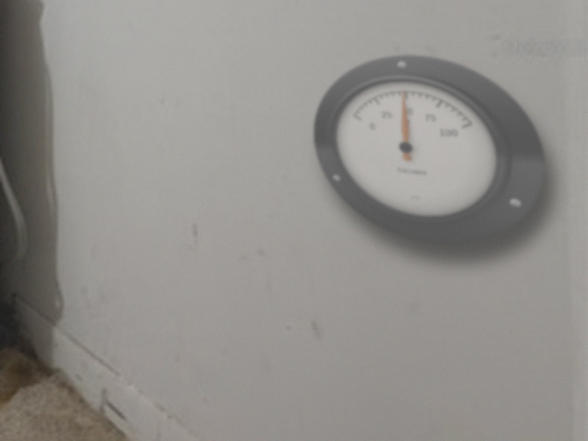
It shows 50; V
